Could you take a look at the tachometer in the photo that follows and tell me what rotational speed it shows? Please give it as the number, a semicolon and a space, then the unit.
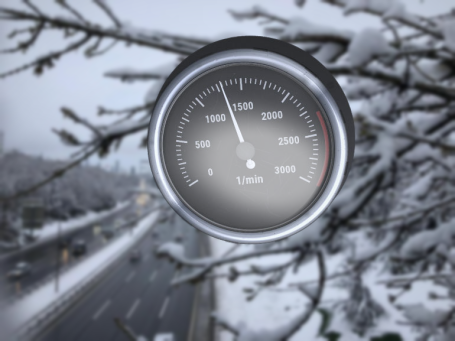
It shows 1300; rpm
